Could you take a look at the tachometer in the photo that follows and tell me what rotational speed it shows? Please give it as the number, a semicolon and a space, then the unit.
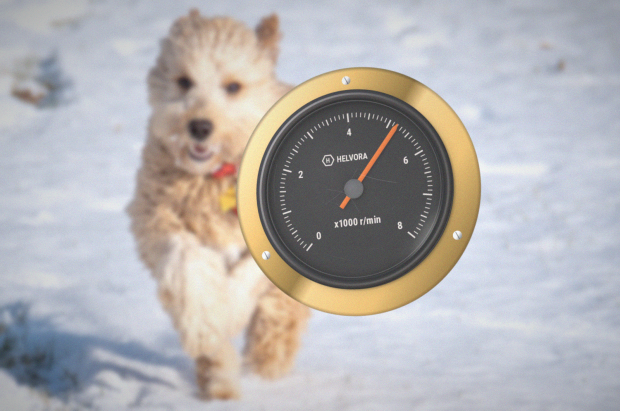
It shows 5200; rpm
